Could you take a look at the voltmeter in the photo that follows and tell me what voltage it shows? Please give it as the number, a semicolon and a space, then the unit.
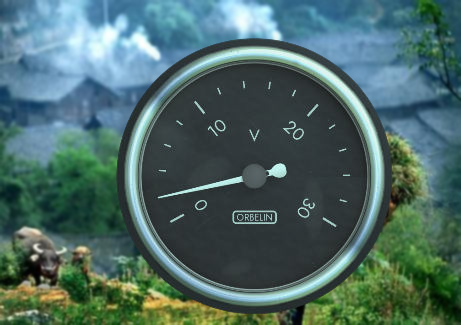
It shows 2; V
